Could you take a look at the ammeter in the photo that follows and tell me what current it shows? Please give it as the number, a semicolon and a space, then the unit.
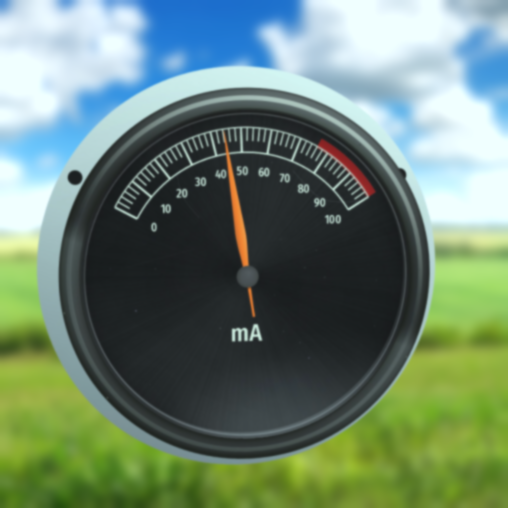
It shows 44; mA
